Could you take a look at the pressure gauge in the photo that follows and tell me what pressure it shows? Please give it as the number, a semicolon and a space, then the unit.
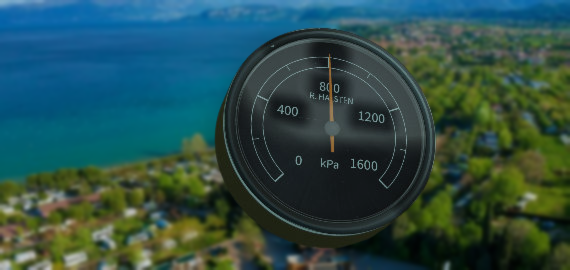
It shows 800; kPa
